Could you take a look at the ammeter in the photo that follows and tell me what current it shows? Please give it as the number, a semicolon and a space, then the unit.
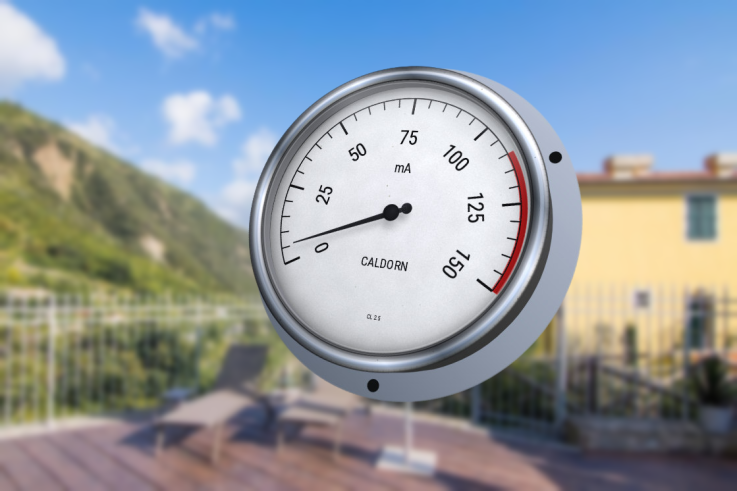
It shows 5; mA
